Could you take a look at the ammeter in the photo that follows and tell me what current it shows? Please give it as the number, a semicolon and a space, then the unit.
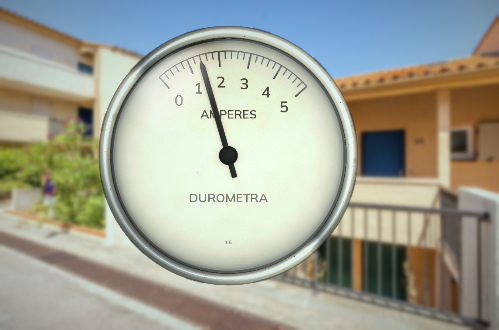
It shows 1.4; A
